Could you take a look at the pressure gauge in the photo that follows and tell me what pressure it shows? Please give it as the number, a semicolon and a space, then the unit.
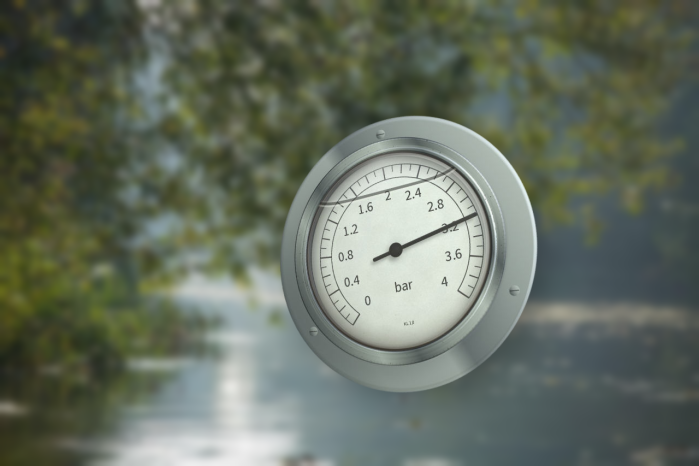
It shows 3.2; bar
